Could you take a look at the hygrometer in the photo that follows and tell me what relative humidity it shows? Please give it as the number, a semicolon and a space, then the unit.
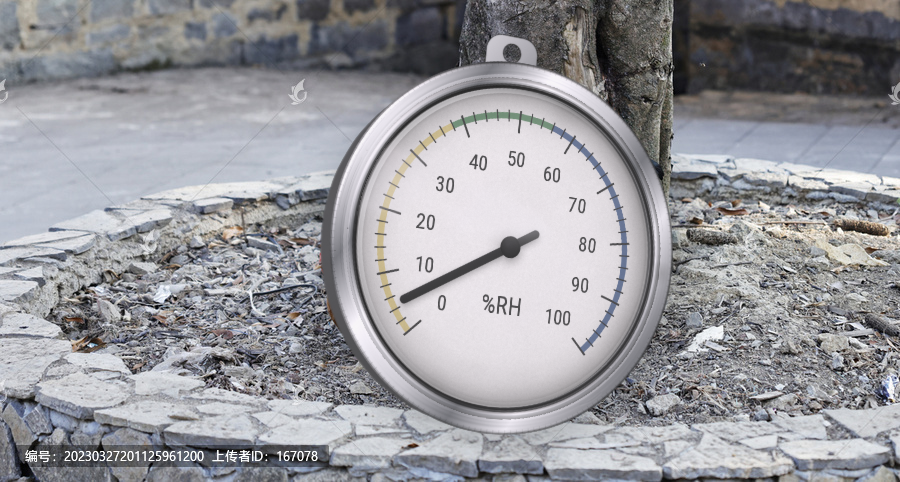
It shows 5; %
